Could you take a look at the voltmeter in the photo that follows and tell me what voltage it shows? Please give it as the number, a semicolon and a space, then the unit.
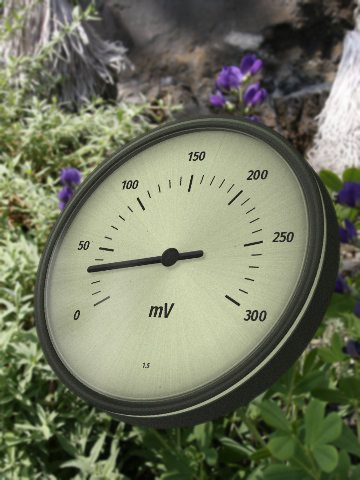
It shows 30; mV
